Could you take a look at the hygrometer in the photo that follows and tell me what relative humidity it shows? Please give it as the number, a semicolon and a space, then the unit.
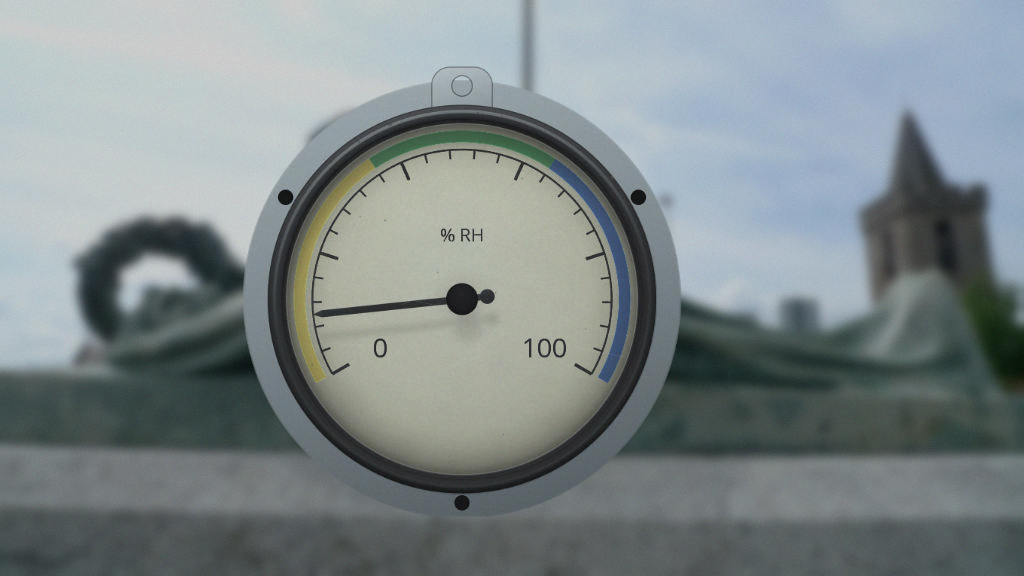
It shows 10; %
